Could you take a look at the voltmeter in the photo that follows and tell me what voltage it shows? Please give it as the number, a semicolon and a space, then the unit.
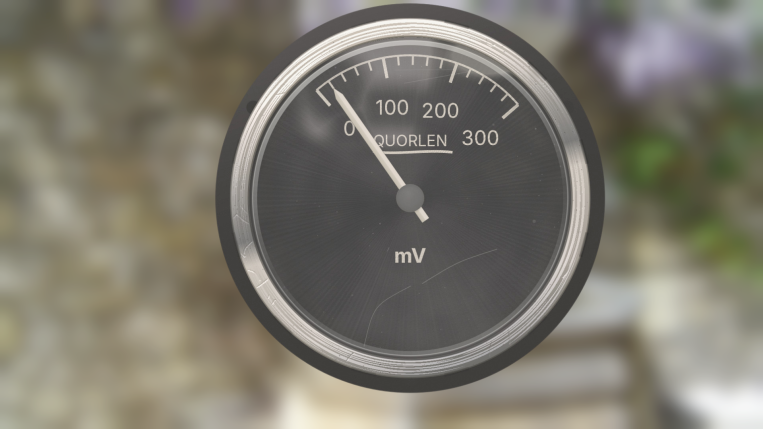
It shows 20; mV
